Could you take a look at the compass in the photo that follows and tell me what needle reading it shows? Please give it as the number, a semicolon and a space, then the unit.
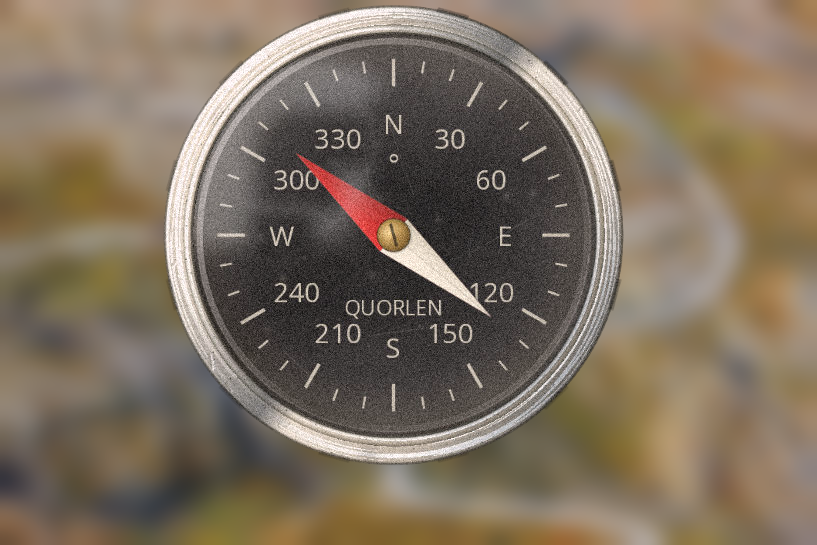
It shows 310; °
